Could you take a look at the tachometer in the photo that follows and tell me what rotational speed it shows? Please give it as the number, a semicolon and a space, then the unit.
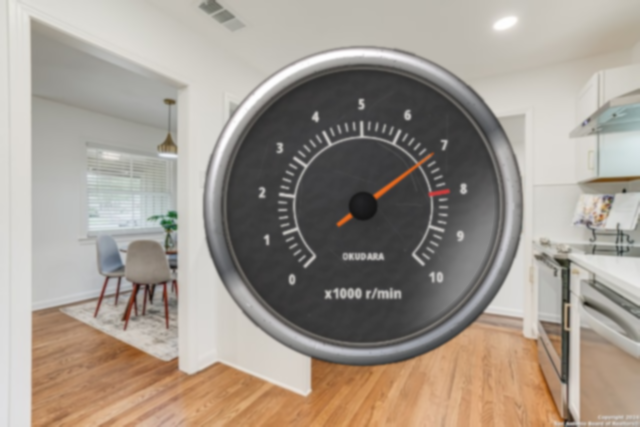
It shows 7000; rpm
